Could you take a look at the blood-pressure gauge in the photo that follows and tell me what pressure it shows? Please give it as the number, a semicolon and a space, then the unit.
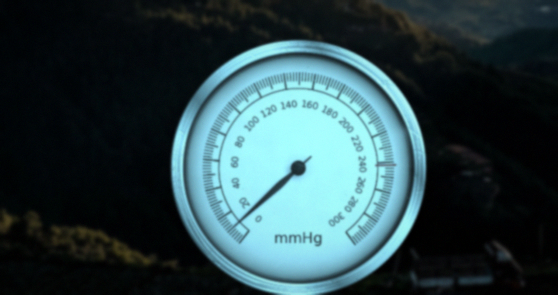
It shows 10; mmHg
